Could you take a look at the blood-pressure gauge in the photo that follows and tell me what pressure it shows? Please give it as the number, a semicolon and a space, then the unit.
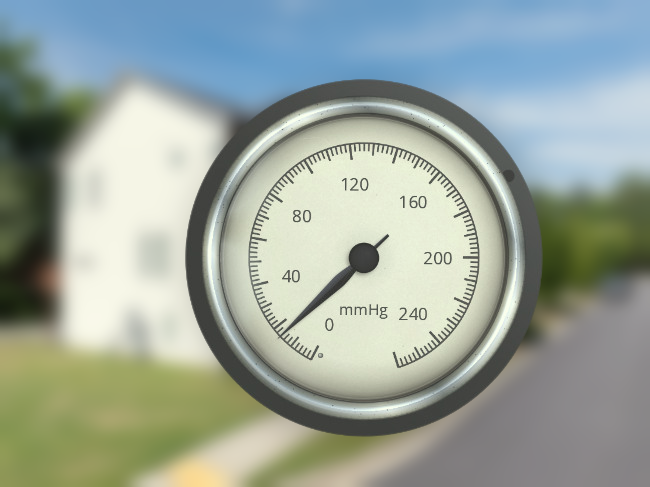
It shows 16; mmHg
